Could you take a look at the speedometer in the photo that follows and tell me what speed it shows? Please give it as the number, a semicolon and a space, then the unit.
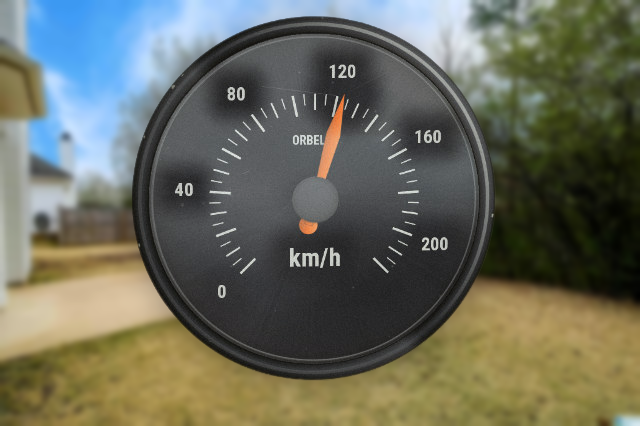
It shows 122.5; km/h
